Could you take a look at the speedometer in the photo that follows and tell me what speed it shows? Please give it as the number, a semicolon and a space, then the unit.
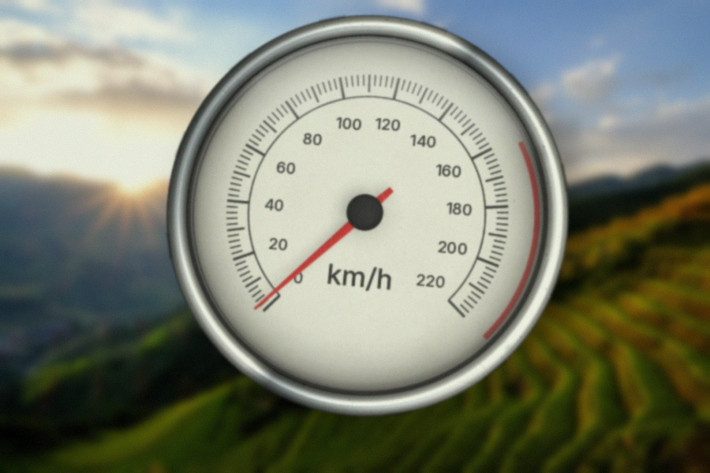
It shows 2; km/h
